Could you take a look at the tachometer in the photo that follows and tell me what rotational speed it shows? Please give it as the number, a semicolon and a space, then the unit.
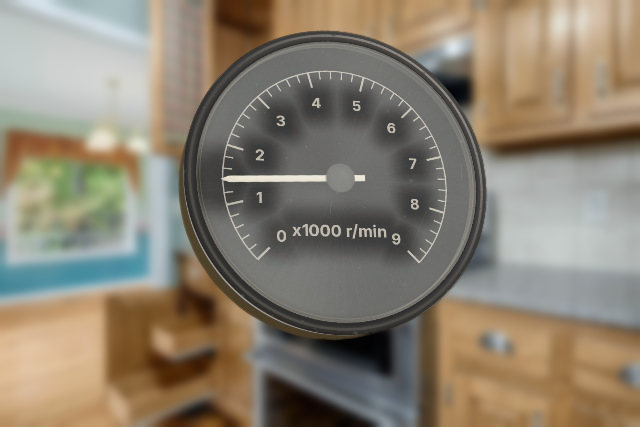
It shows 1400; rpm
